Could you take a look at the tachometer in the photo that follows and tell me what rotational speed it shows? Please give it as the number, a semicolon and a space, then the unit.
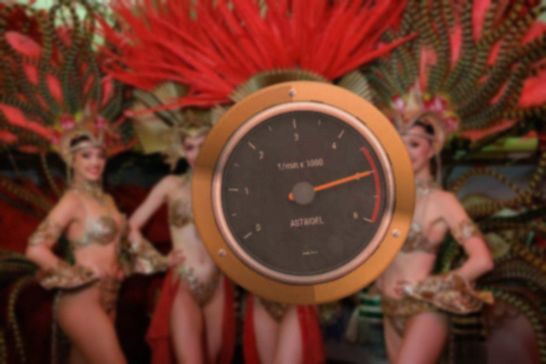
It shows 5000; rpm
